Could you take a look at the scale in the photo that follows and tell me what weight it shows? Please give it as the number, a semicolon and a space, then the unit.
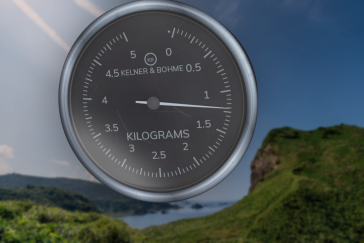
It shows 1.2; kg
